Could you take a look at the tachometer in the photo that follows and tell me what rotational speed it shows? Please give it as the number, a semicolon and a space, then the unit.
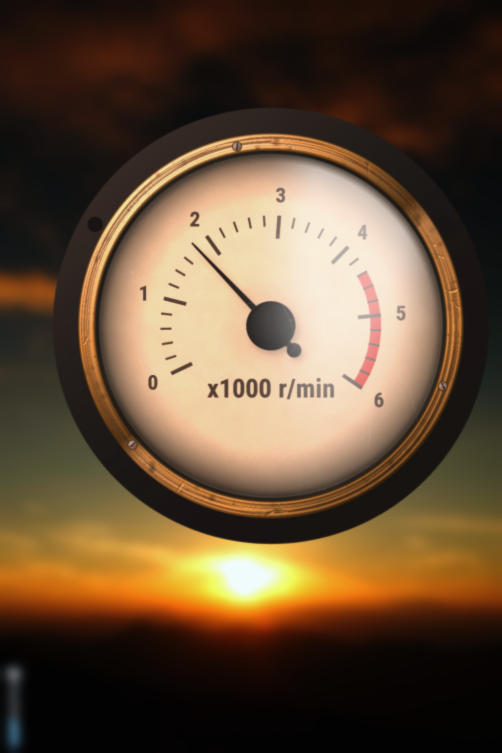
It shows 1800; rpm
